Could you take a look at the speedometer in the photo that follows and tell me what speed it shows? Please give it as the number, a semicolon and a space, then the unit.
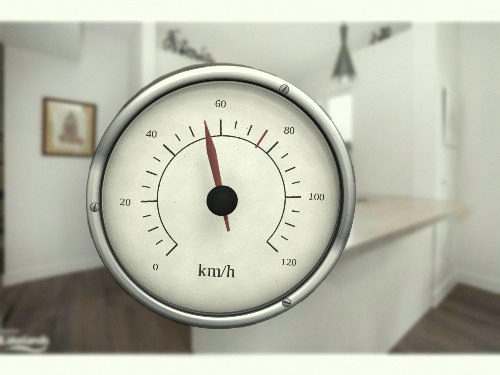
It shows 55; km/h
